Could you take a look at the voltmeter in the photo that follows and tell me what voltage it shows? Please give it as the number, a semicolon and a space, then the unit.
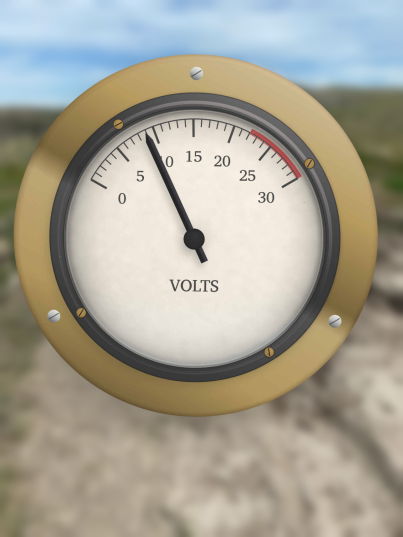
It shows 9; V
